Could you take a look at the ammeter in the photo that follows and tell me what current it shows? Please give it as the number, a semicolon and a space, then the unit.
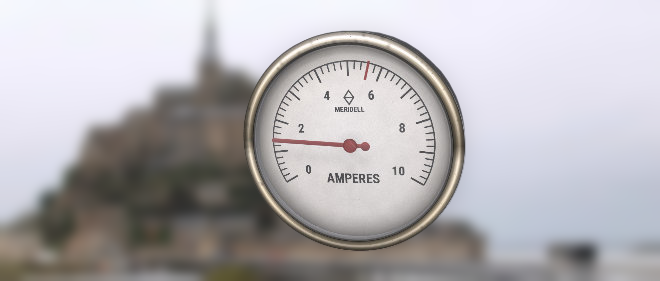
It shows 1.4; A
